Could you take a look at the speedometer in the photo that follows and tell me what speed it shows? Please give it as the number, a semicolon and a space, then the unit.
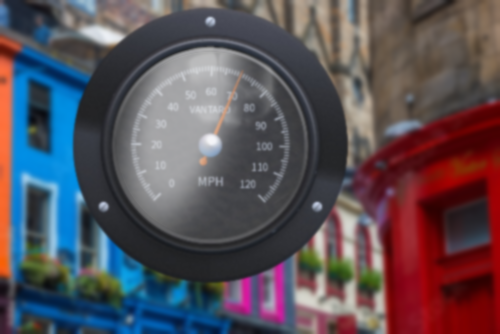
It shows 70; mph
